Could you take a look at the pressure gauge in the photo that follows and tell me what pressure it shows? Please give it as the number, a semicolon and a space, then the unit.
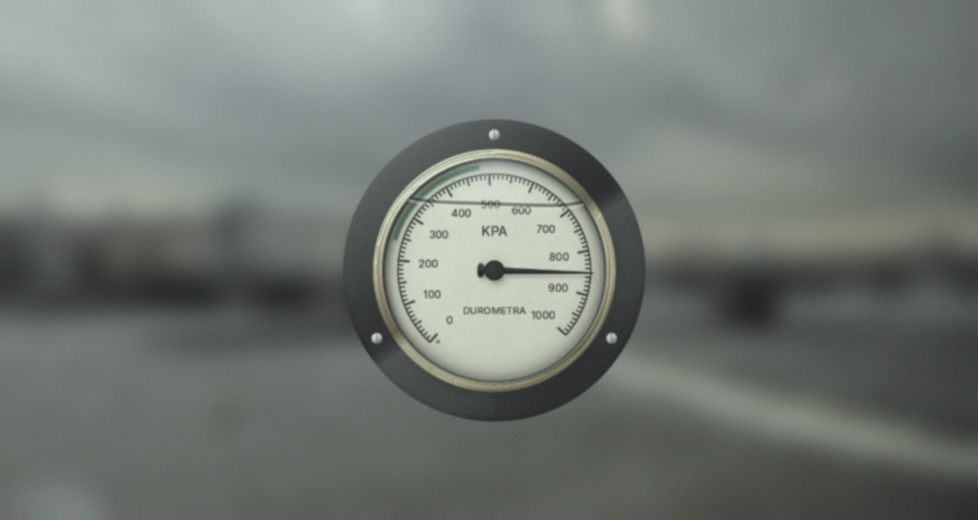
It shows 850; kPa
